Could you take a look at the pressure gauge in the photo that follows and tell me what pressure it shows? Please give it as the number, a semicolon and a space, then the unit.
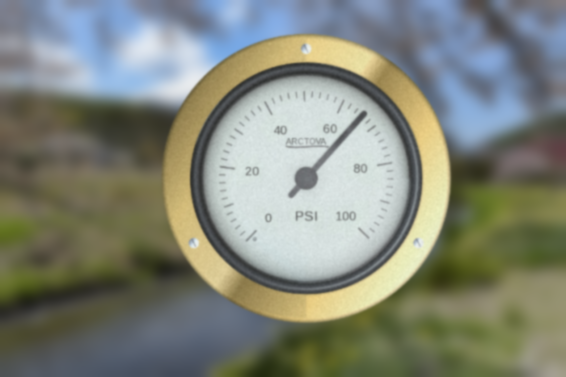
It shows 66; psi
